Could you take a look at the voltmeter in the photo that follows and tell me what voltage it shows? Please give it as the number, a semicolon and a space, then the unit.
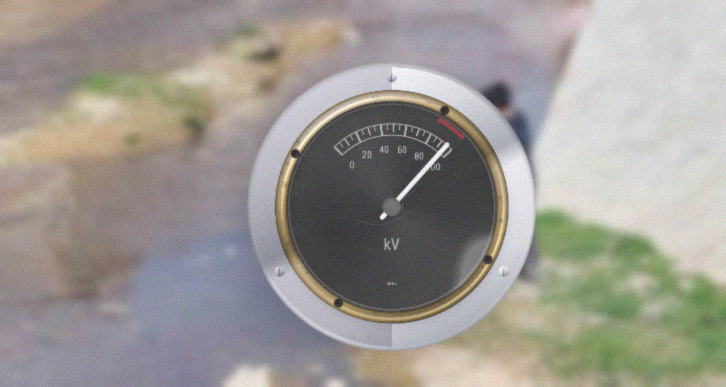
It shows 95; kV
